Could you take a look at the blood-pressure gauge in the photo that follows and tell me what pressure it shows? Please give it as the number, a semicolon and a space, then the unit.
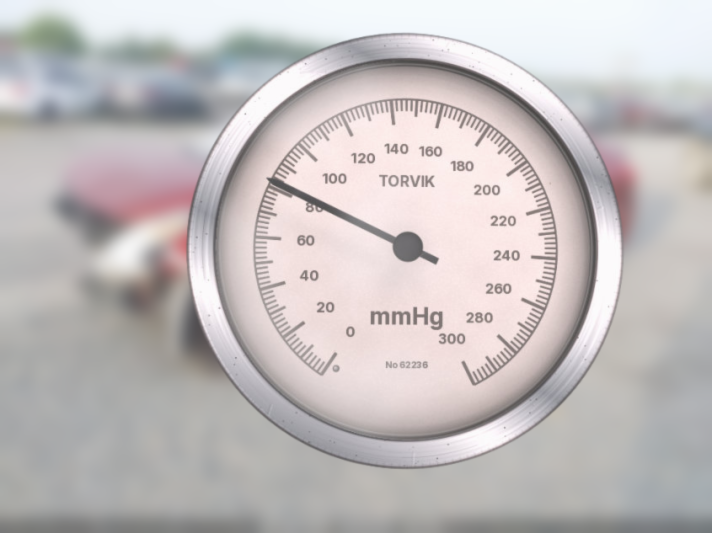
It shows 82; mmHg
